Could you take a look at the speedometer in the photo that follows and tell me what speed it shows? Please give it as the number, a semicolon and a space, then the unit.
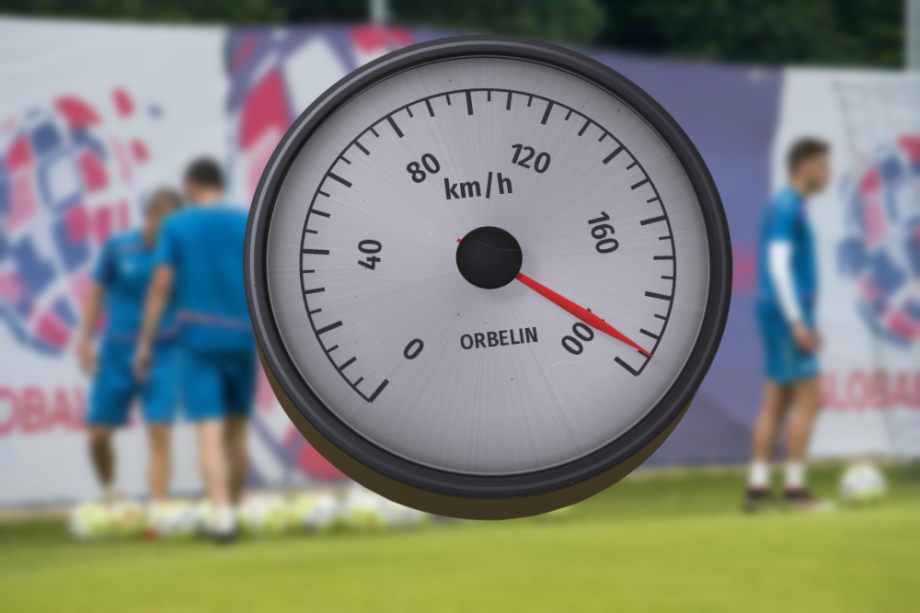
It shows 195; km/h
